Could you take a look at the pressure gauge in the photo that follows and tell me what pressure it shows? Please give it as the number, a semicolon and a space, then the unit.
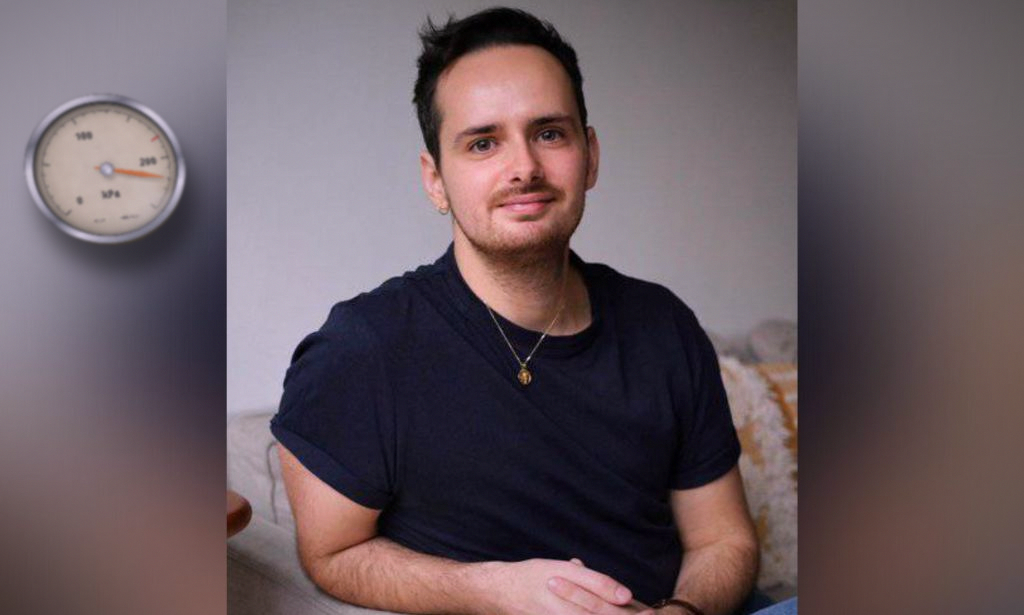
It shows 220; kPa
